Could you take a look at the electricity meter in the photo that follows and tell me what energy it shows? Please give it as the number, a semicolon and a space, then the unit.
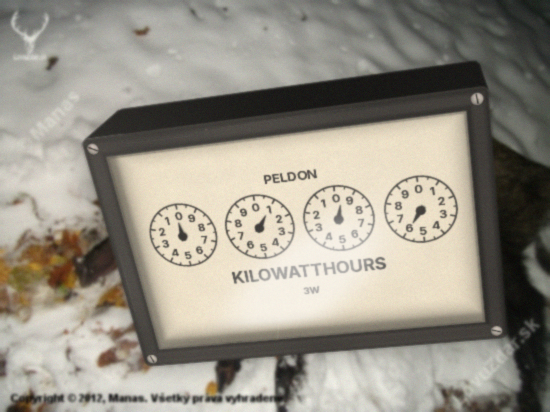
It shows 96; kWh
